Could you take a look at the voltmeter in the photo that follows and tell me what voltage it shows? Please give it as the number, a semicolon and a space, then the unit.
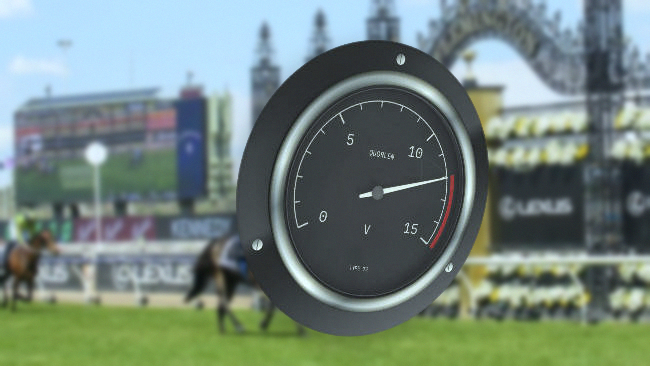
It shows 12; V
